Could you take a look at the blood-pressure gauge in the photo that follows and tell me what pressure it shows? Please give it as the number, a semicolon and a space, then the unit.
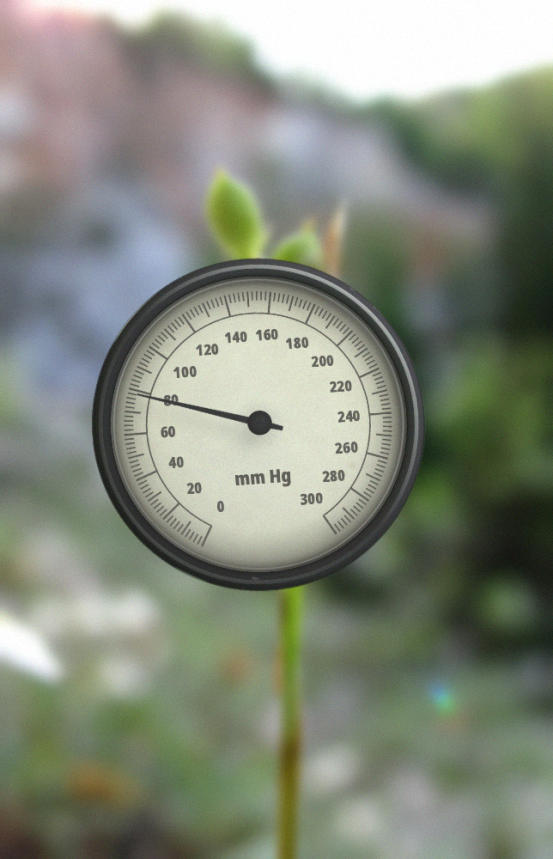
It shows 78; mmHg
